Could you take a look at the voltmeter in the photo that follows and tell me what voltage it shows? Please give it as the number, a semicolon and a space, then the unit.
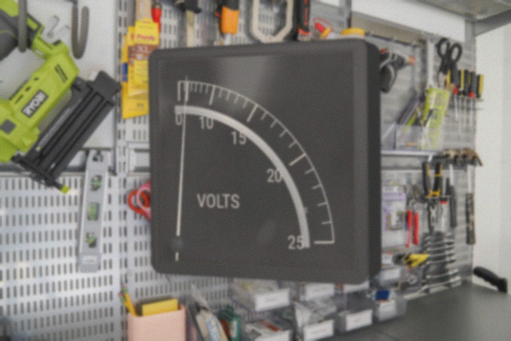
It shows 5; V
